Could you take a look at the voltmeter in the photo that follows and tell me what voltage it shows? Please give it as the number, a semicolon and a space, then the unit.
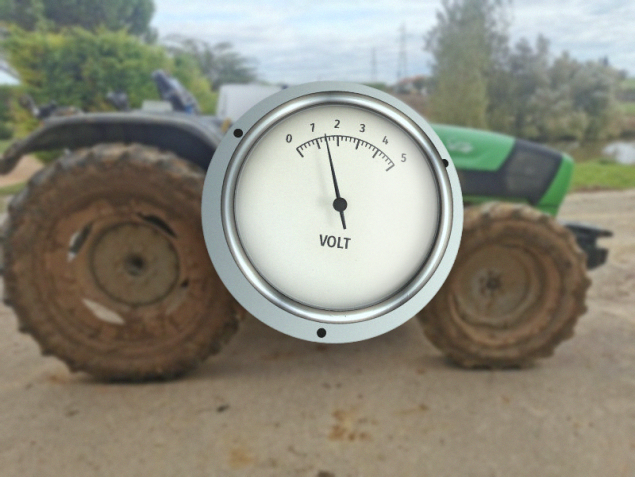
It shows 1.4; V
